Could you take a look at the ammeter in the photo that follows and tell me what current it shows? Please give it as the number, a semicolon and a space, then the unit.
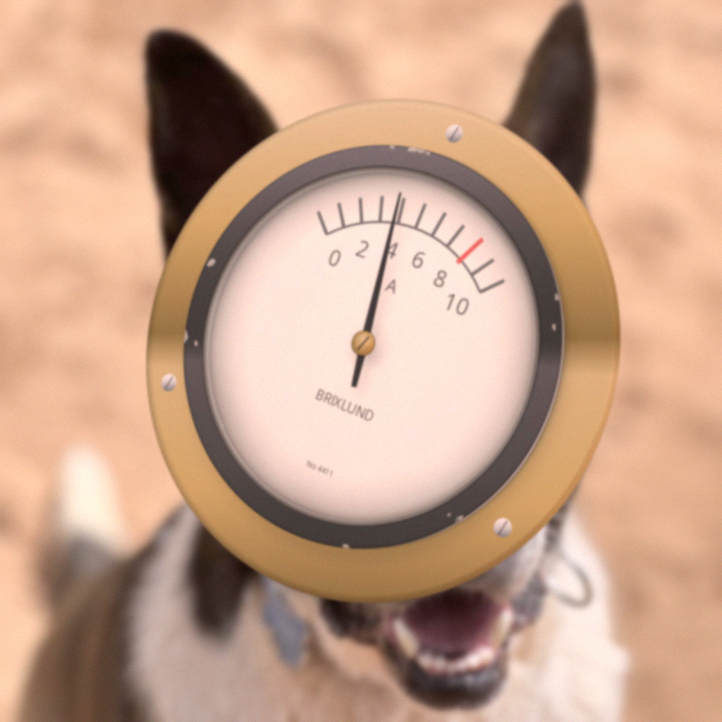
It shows 4; A
